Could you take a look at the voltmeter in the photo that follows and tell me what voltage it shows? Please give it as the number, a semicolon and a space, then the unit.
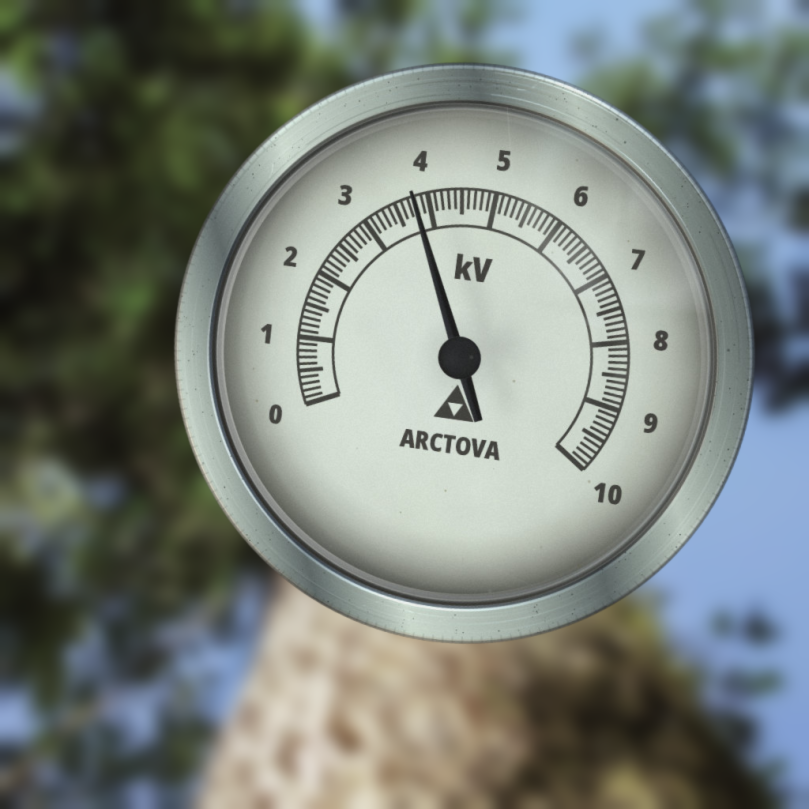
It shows 3.8; kV
